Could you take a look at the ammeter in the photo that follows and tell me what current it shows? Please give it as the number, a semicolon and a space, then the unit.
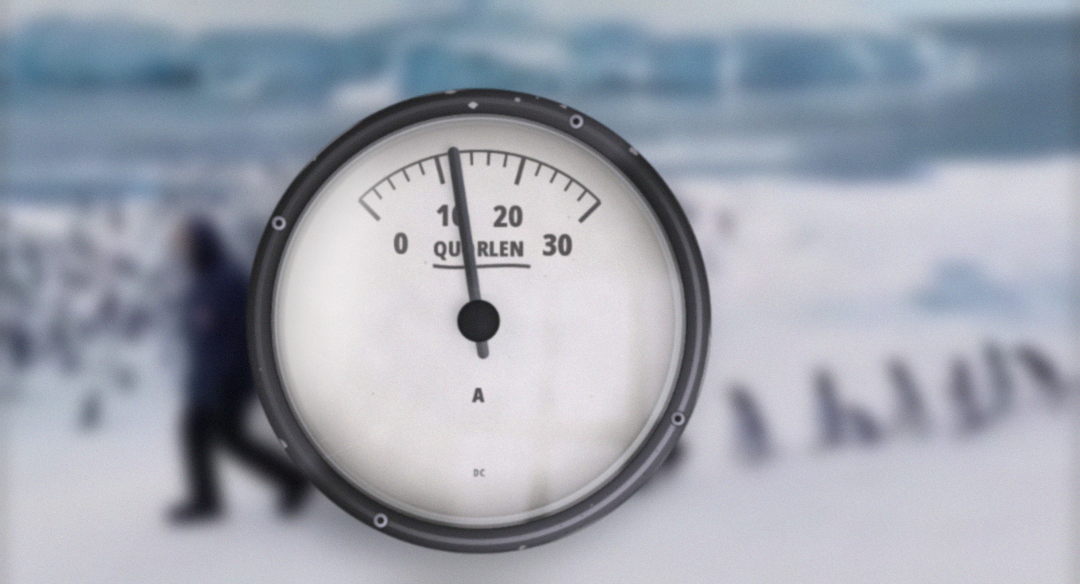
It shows 12; A
